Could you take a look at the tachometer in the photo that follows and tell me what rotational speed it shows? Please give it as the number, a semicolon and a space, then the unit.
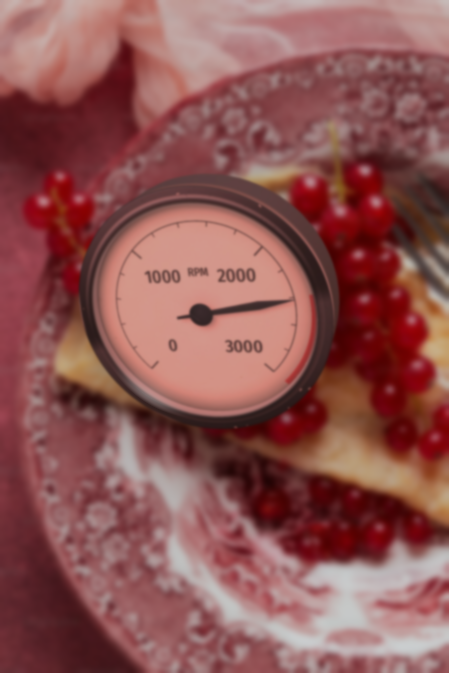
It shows 2400; rpm
